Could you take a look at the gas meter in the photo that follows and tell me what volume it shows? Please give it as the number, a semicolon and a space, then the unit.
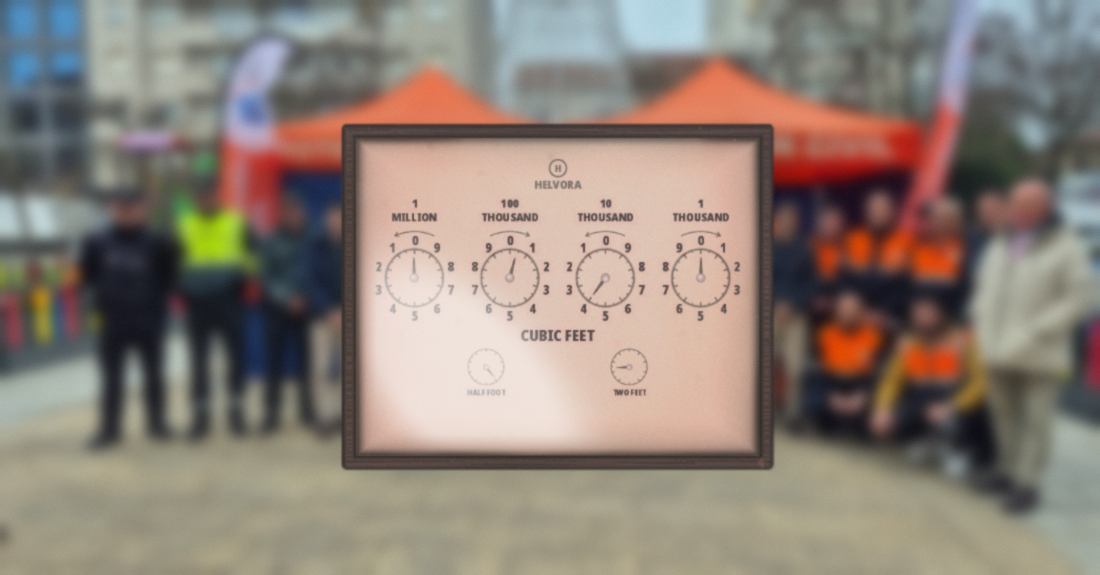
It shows 4000; ft³
